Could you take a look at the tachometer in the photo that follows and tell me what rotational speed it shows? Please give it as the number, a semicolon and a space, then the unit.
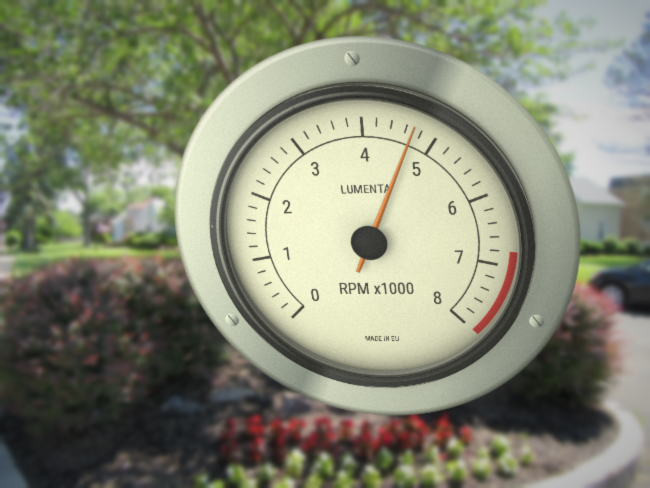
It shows 4700; rpm
